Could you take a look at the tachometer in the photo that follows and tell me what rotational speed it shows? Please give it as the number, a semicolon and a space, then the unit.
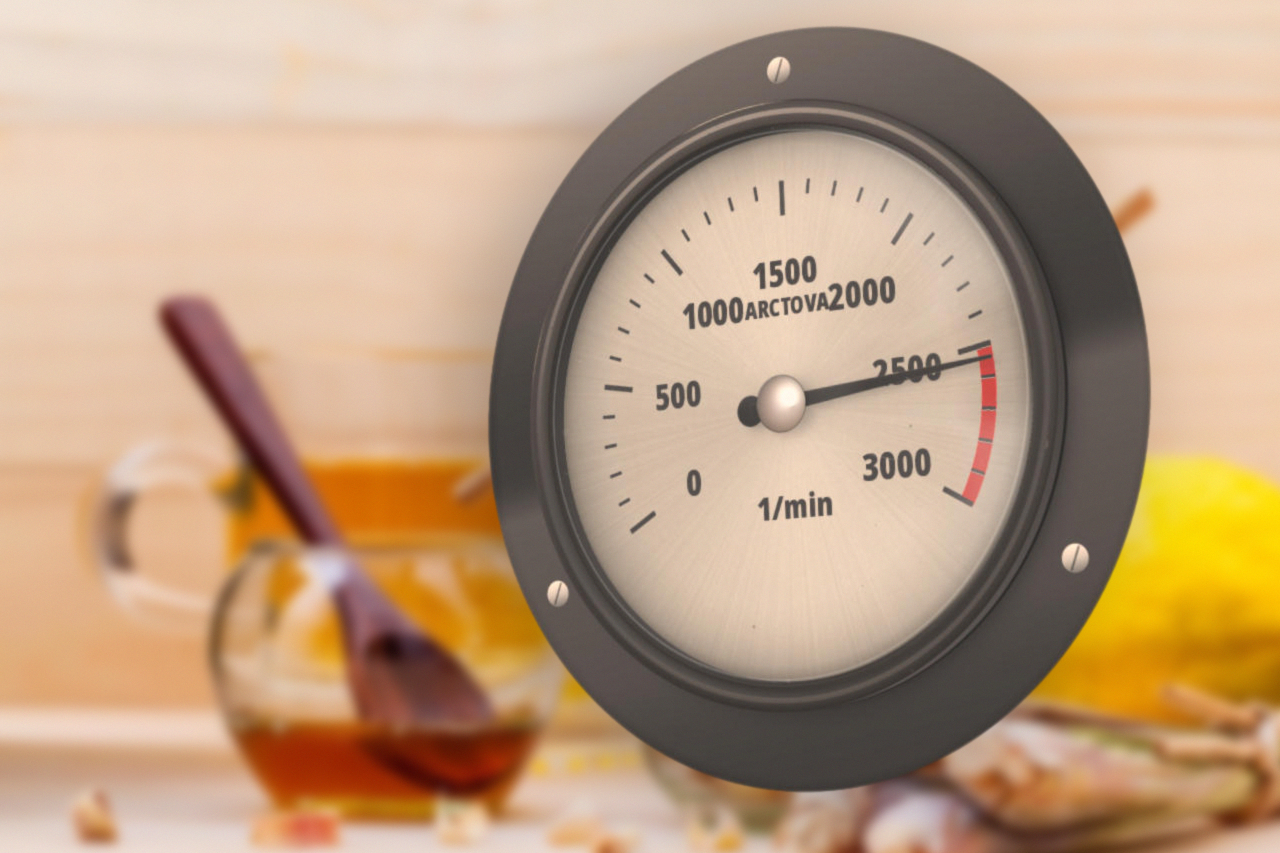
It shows 2550; rpm
